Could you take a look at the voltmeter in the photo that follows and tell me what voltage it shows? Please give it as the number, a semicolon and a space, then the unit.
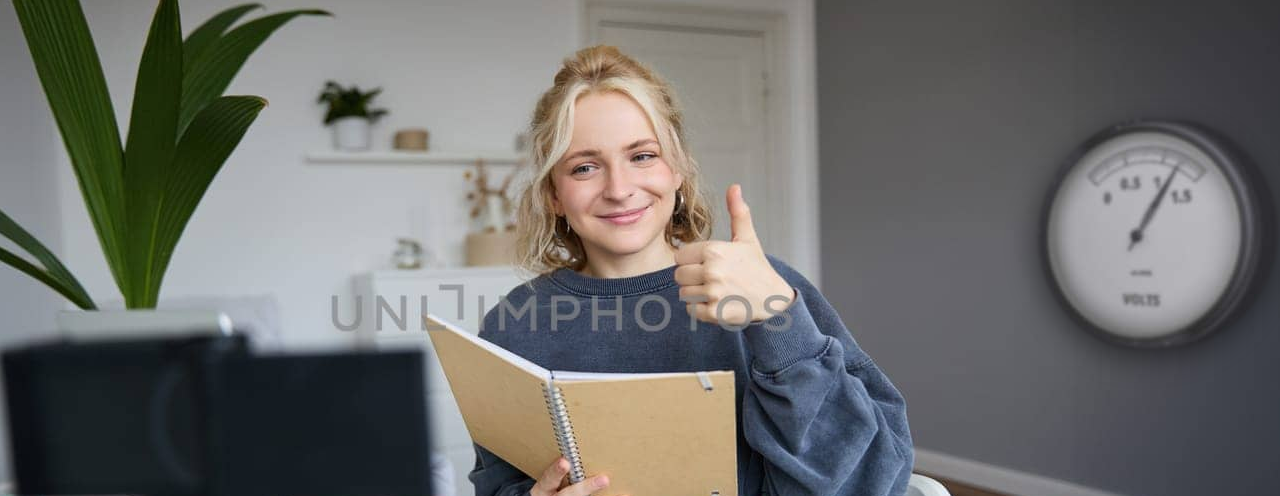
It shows 1.25; V
